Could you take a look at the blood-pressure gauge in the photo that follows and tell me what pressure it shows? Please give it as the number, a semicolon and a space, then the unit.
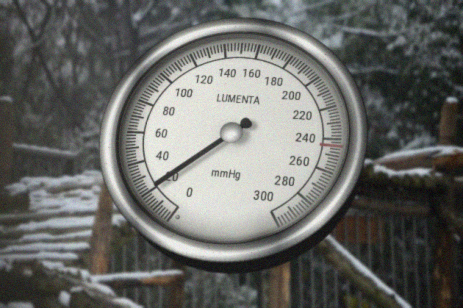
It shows 20; mmHg
